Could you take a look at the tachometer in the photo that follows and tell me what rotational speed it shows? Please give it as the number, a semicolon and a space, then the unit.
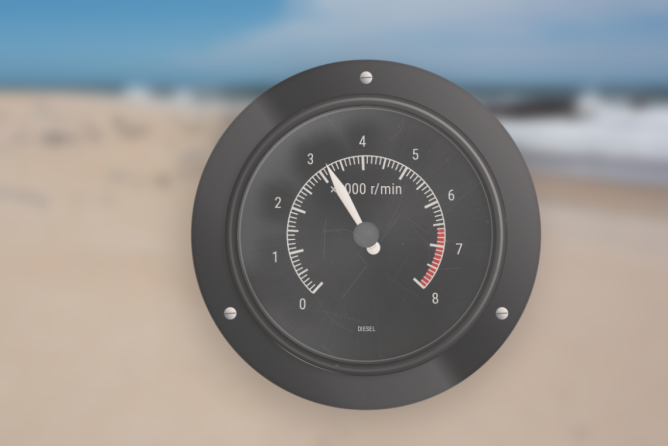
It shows 3200; rpm
